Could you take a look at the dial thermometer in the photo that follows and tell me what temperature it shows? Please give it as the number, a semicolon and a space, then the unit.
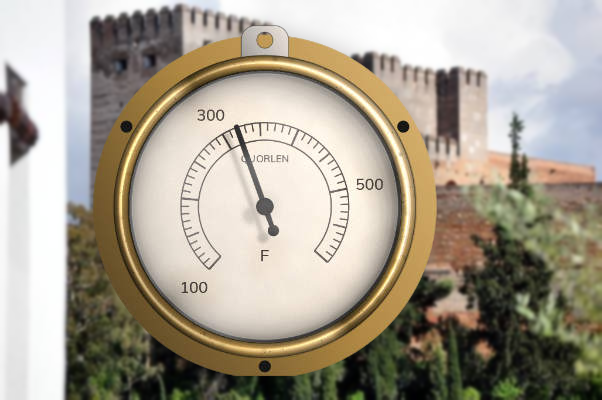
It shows 320; °F
